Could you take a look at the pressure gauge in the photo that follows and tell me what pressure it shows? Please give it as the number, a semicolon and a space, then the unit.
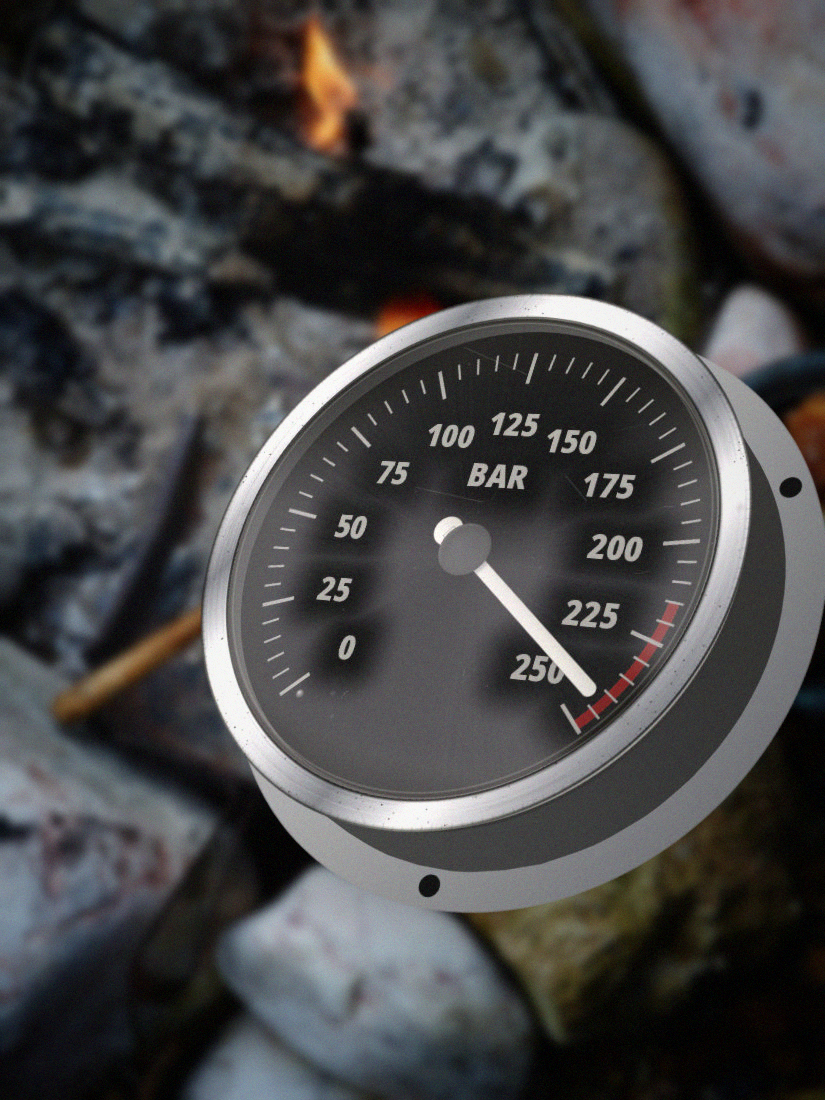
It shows 242.5; bar
